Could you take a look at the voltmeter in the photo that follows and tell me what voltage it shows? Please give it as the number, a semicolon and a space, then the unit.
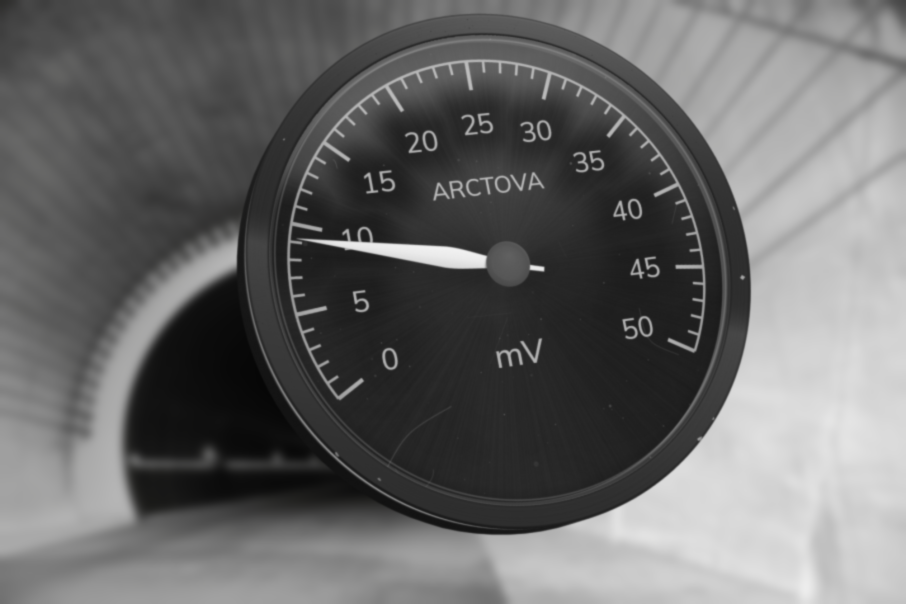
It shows 9; mV
